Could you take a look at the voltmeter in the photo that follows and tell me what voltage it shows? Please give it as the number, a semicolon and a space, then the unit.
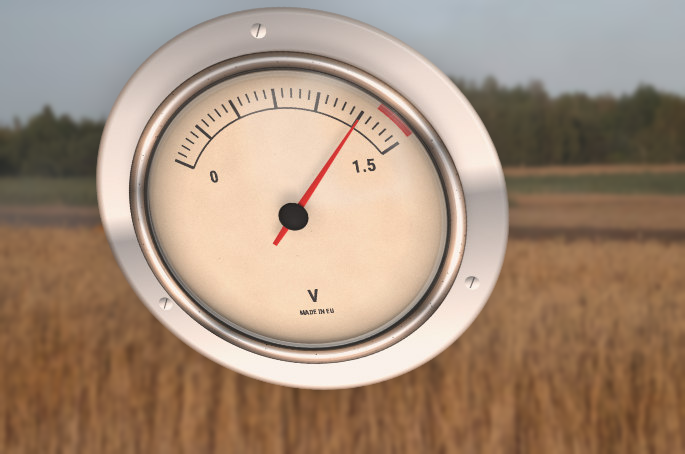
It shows 1.25; V
